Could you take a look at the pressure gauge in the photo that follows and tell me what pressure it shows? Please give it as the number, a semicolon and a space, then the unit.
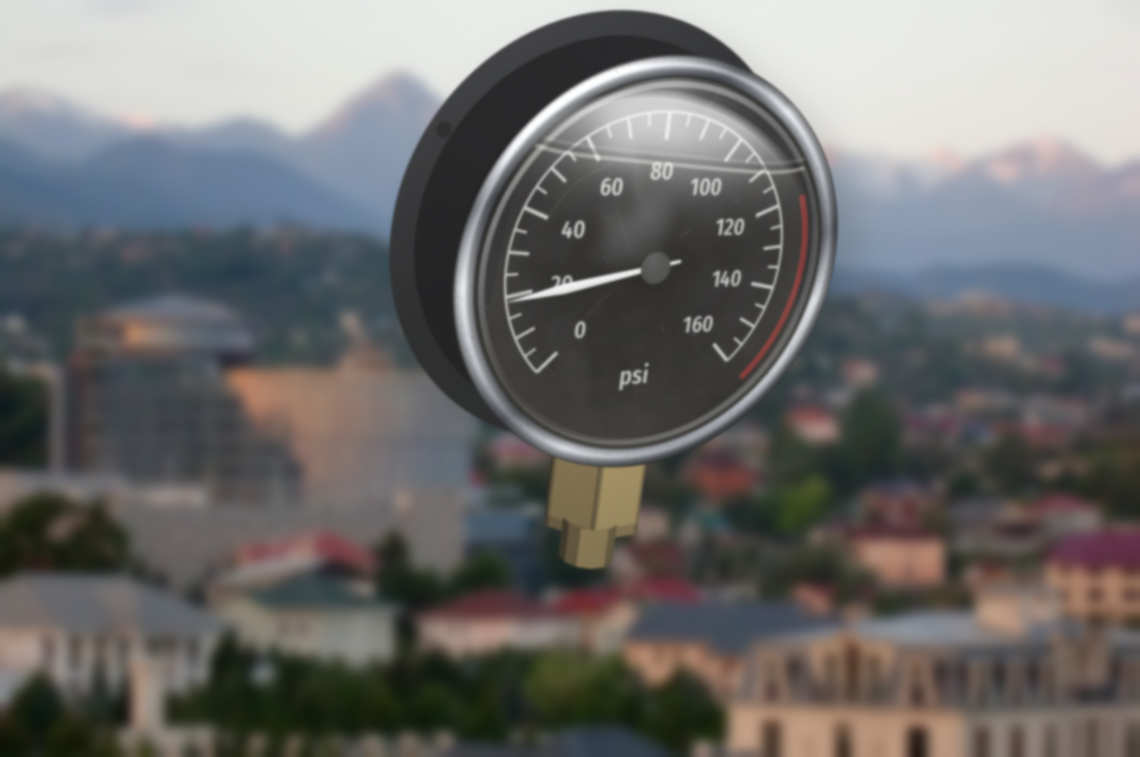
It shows 20; psi
